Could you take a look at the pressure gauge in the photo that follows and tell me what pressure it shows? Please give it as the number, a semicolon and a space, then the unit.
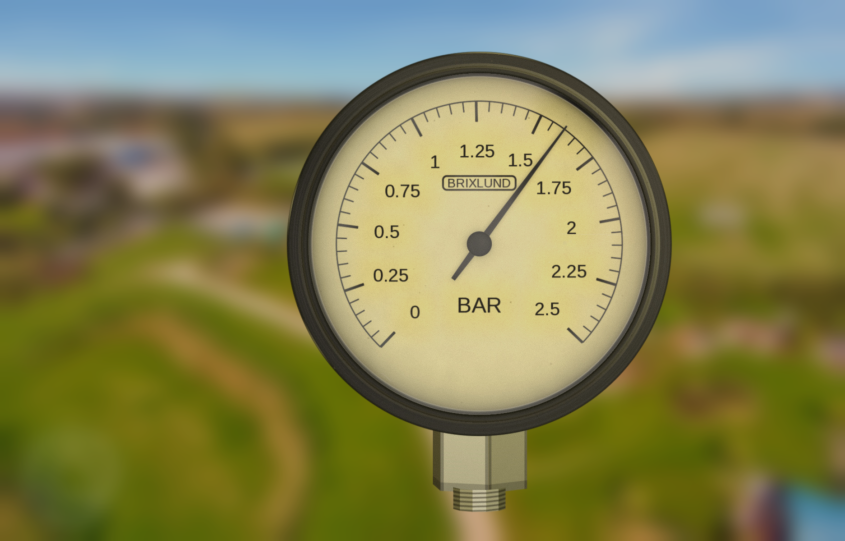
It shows 1.6; bar
